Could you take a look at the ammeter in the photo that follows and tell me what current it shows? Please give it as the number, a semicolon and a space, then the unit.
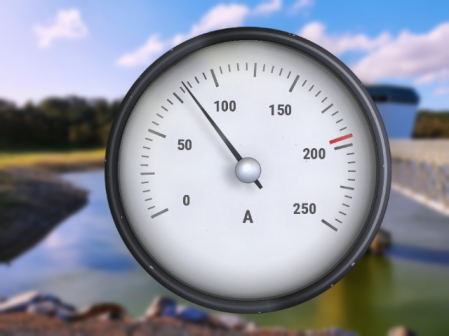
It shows 82.5; A
